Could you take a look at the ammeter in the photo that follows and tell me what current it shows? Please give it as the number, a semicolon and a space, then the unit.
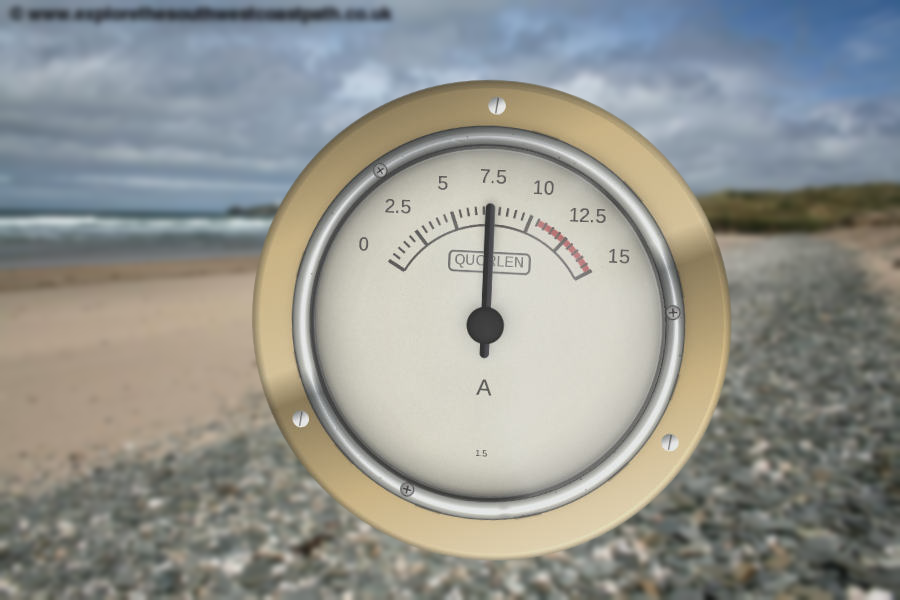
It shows 7.5; A
